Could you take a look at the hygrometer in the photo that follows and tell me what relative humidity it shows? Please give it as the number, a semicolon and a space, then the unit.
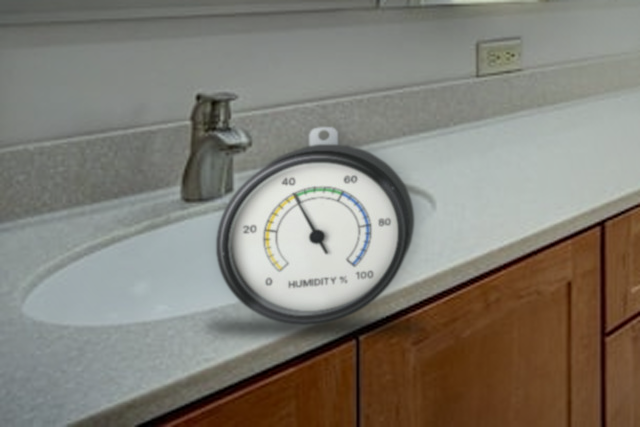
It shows 40; %
